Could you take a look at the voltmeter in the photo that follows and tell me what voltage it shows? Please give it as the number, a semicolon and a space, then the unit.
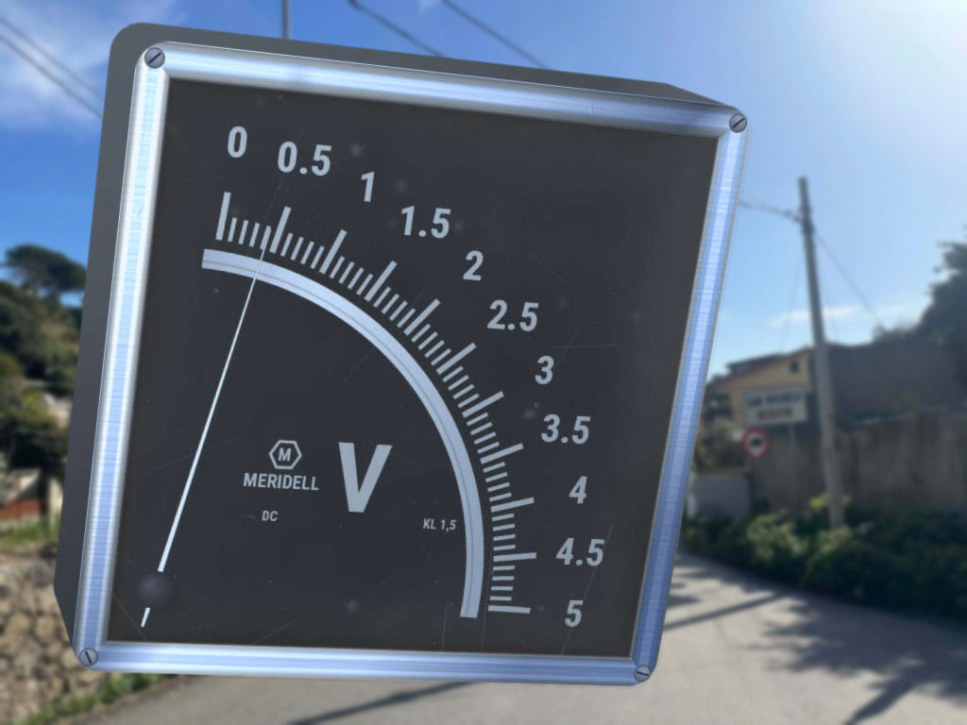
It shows 0.4; V
